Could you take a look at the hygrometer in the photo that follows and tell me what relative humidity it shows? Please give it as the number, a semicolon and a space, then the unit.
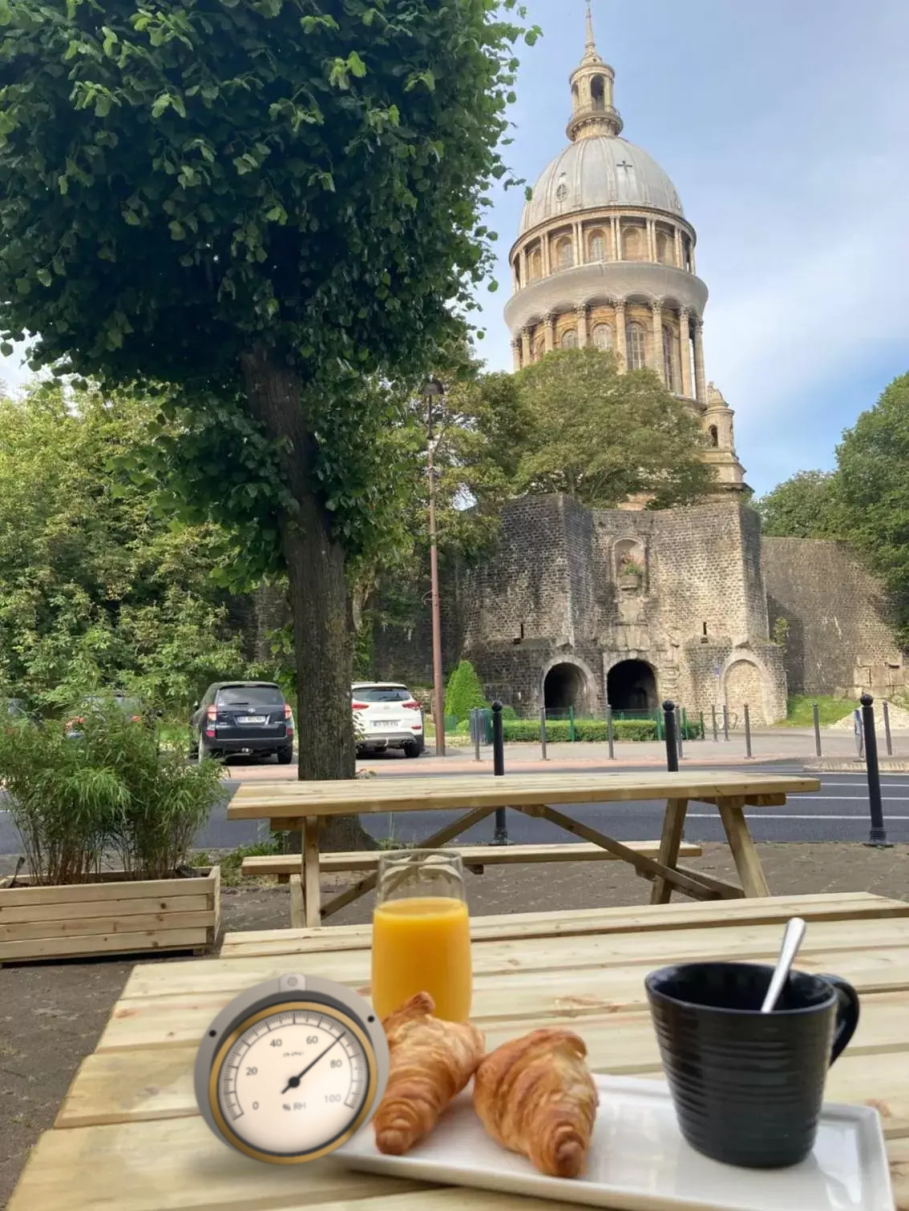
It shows 70; %
